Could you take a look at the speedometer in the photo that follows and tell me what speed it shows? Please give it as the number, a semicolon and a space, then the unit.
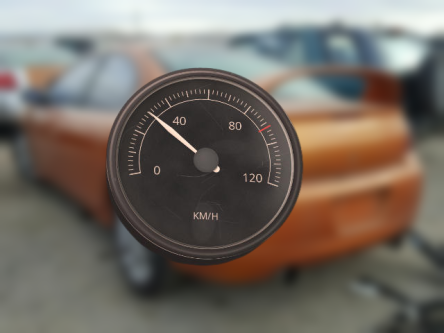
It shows 30; km/h
